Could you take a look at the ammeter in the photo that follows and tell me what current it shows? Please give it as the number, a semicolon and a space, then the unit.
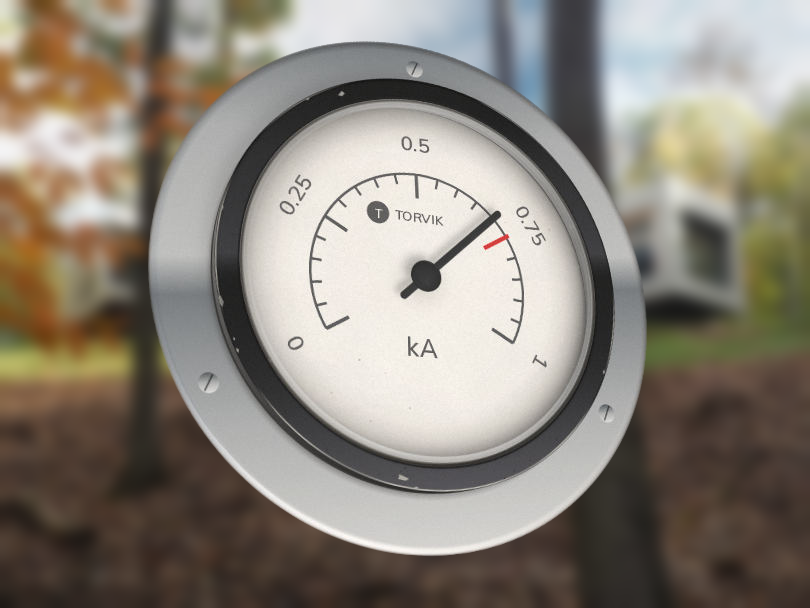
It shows 0.7; kA
